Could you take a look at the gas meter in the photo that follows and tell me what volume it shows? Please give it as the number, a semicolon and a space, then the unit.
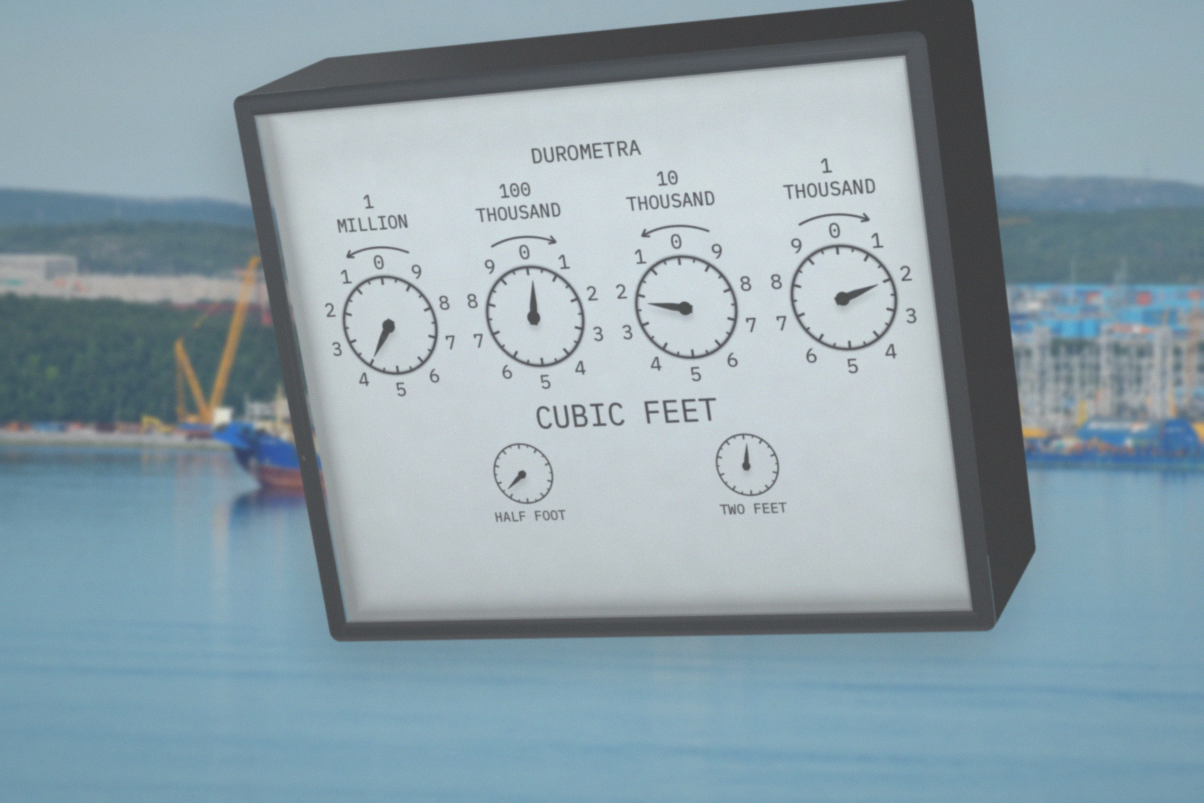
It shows 402200; ft³
